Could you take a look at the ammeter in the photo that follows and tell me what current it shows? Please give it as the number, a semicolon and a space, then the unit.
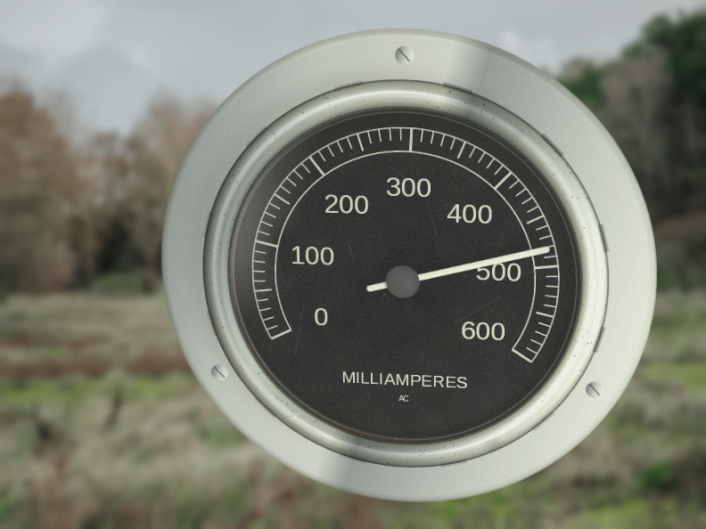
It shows 480; mA
